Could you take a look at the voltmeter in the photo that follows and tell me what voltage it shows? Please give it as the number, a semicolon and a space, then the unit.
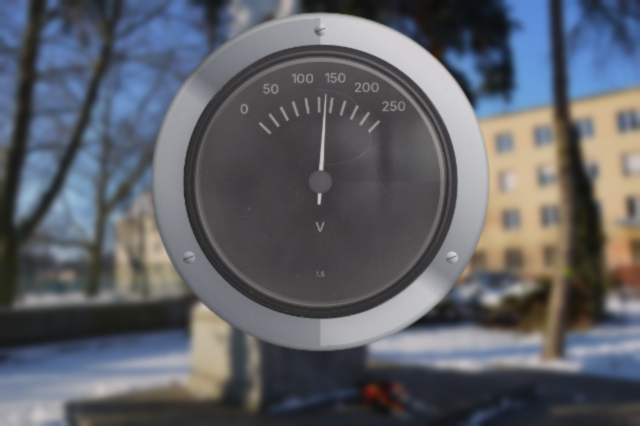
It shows 137.5; V
